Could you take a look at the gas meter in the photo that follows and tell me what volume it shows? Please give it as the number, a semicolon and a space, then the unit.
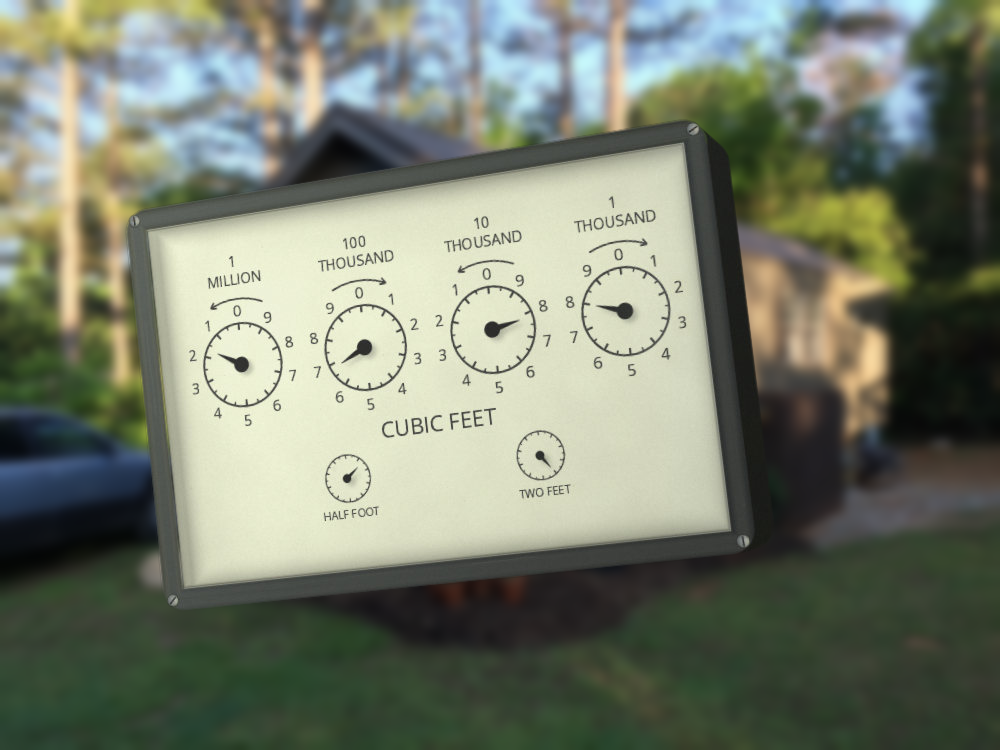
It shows 167800; ft³
